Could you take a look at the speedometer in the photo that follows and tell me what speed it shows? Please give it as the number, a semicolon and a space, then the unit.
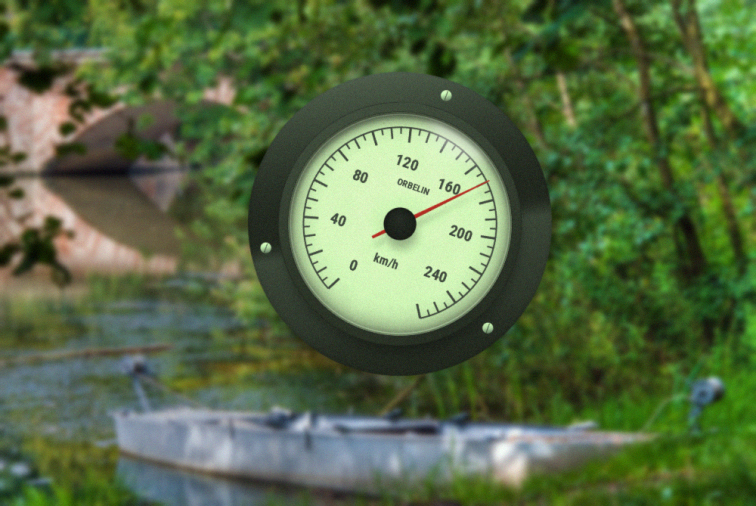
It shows 170; km/h
